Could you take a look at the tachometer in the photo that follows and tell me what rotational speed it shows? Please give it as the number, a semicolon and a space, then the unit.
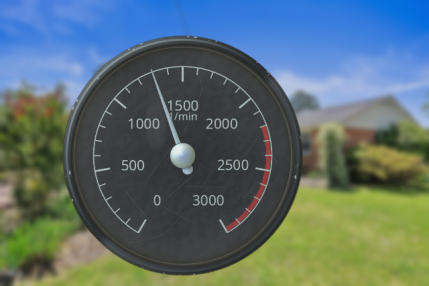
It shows 1300; rpm
